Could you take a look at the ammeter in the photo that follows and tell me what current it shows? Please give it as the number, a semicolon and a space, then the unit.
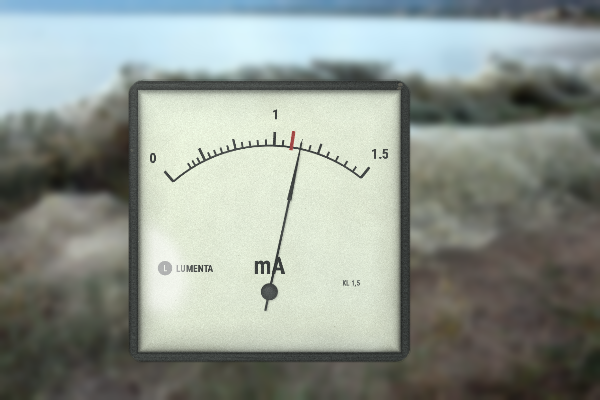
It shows 1.15; mA
